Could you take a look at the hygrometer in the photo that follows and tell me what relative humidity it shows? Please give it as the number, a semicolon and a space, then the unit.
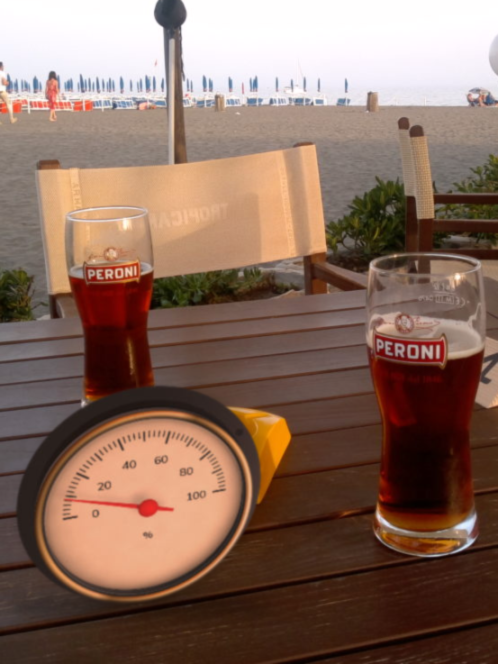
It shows 10; %
